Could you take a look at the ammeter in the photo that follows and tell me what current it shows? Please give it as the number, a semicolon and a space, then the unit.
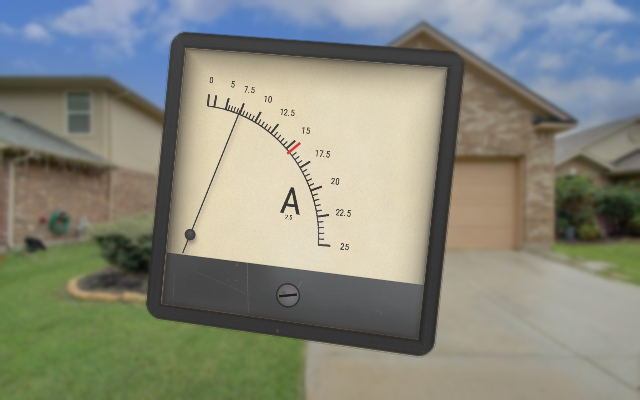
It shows 7.5; A
